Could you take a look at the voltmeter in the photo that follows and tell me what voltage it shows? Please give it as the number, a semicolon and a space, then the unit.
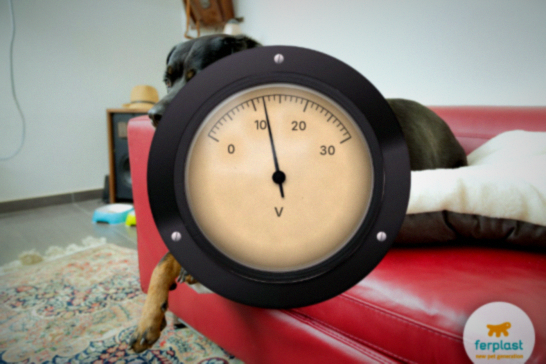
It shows 12; V
